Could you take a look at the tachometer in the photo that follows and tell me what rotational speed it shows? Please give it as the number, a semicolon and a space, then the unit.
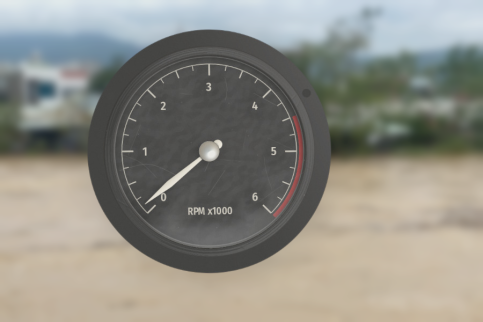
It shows 125; rpm
